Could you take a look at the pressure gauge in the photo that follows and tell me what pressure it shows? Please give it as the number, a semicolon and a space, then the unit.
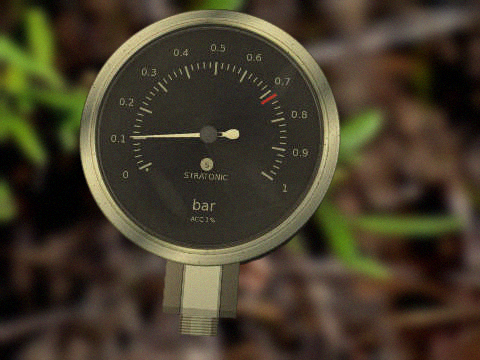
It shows 0.1; bar
